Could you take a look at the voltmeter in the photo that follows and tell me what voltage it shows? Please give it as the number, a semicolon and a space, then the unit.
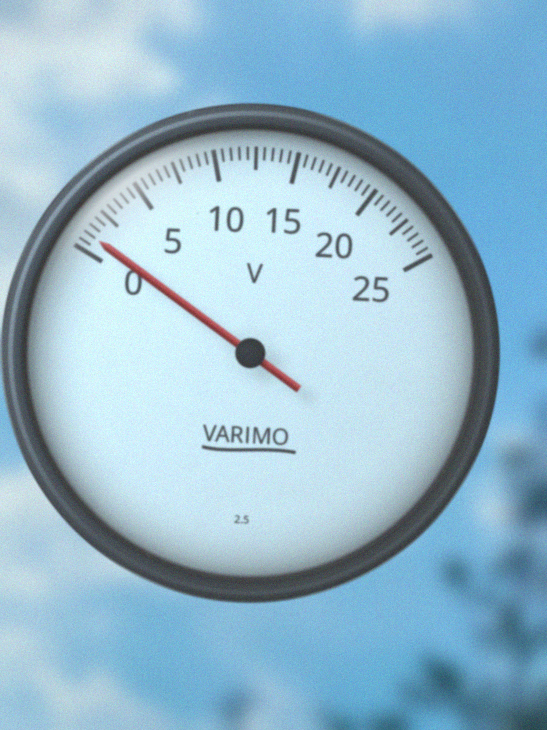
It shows 1; V
